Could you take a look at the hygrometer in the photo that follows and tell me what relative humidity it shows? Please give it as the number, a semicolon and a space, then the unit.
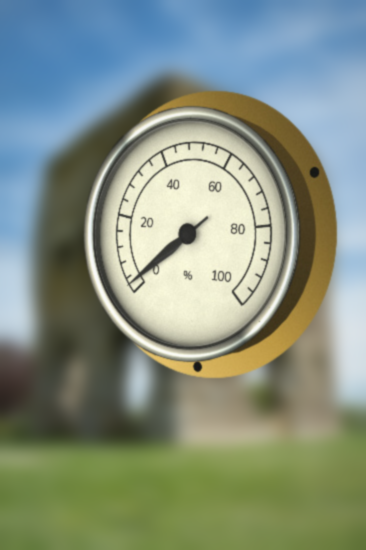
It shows 2; %
